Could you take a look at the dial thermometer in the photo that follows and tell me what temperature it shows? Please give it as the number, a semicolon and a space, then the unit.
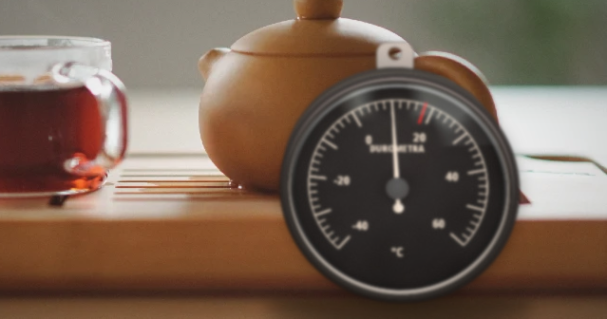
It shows 10; °C
